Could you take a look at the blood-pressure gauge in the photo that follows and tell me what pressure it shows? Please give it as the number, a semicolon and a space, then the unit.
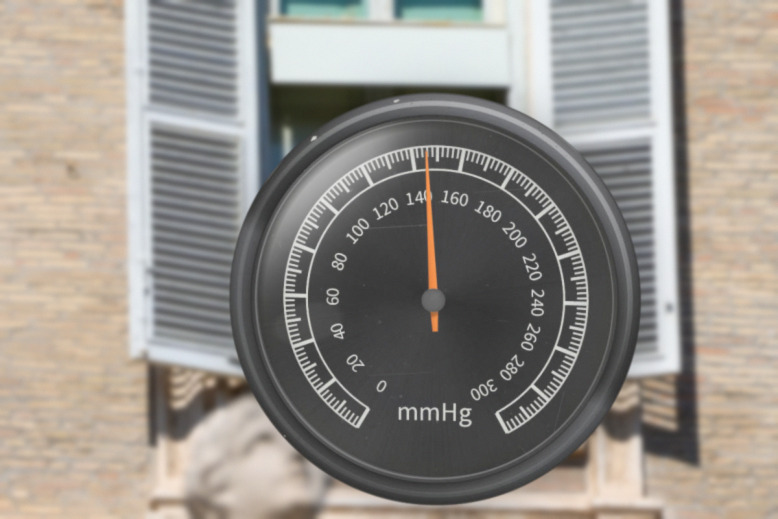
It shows 146; mmHg
